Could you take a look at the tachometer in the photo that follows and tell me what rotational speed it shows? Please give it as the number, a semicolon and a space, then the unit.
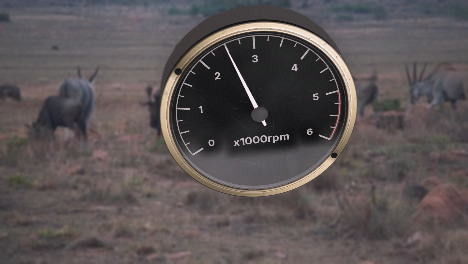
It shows 2500; rpm
